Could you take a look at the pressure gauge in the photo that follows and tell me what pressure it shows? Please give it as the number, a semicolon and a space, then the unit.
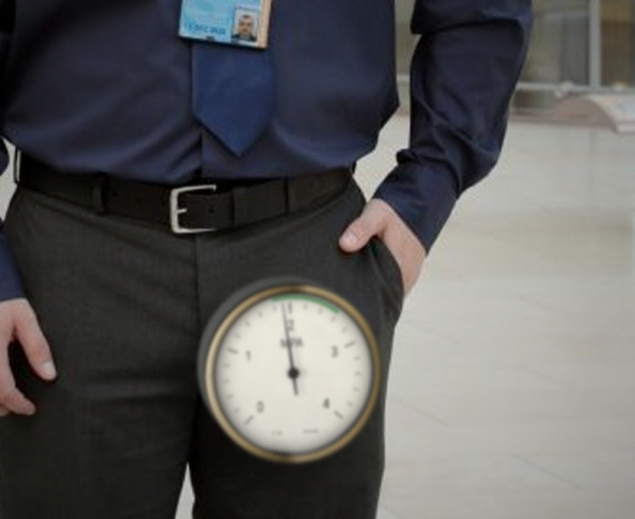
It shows 1.9; MPa
